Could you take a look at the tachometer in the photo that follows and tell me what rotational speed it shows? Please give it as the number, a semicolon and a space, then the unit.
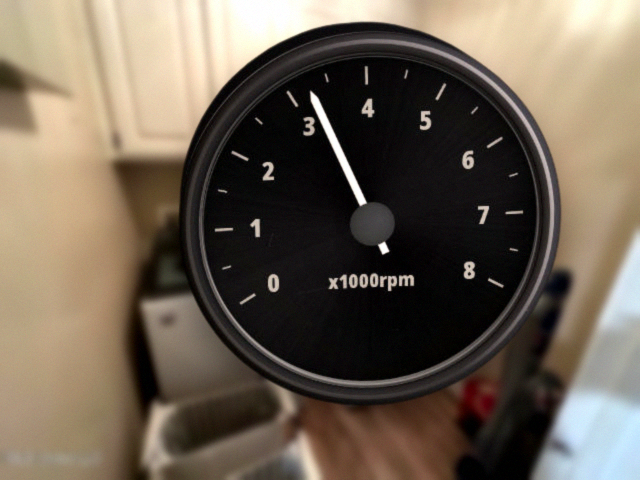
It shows 3250; rpm
